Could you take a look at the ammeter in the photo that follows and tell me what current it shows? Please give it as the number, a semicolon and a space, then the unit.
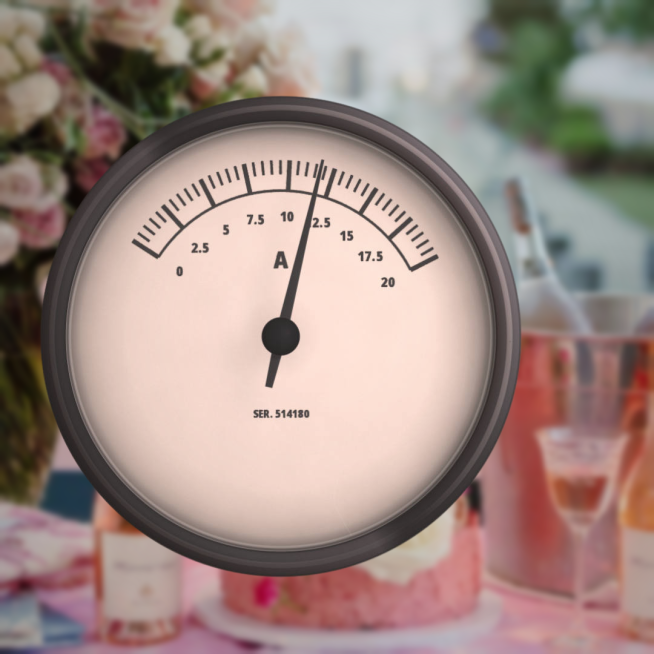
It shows 11.75; A
